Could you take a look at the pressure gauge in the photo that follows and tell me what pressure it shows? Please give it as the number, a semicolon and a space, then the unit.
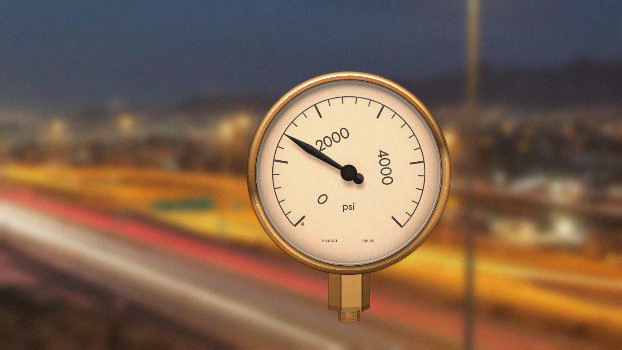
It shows 1400; psi
